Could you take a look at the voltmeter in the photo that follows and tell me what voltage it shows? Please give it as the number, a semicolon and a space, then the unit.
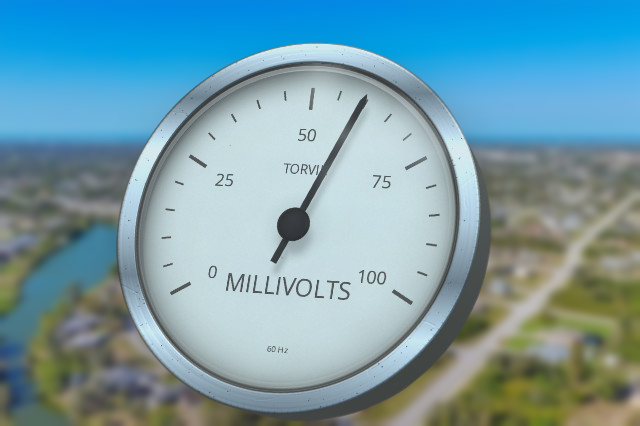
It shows 60; mV
